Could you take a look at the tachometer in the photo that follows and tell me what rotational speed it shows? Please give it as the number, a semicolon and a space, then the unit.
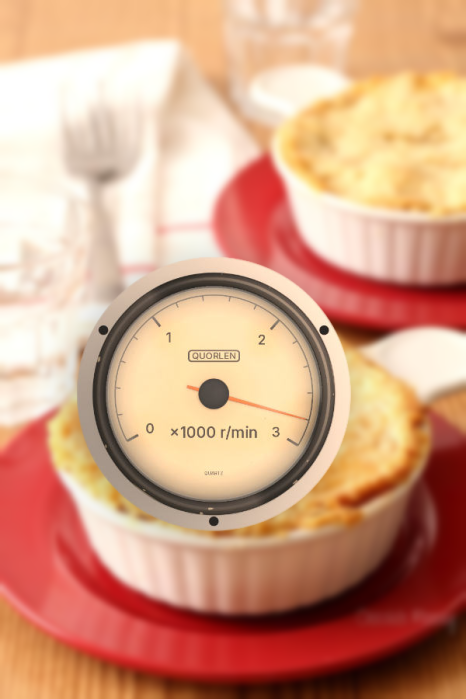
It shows 2800; rpm
